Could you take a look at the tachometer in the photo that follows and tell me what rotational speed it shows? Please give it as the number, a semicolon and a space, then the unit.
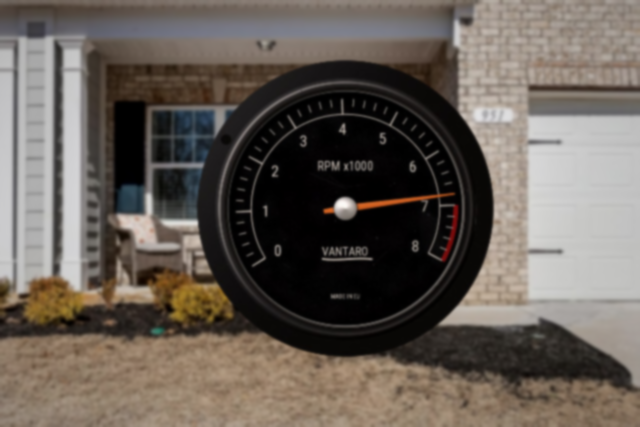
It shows 6800; rpm
